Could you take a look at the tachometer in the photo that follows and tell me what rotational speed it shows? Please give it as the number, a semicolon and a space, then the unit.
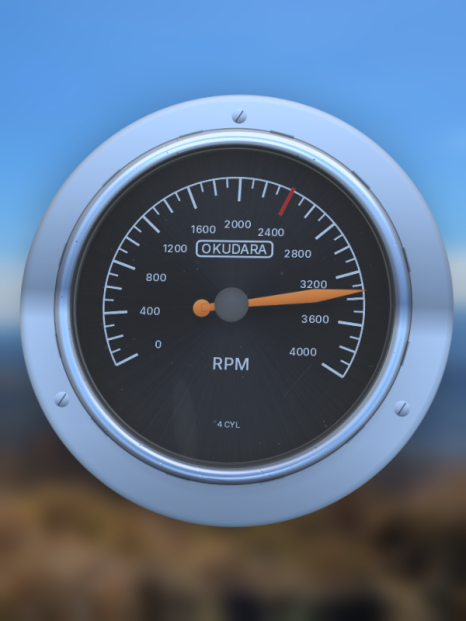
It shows 3350; rpm
